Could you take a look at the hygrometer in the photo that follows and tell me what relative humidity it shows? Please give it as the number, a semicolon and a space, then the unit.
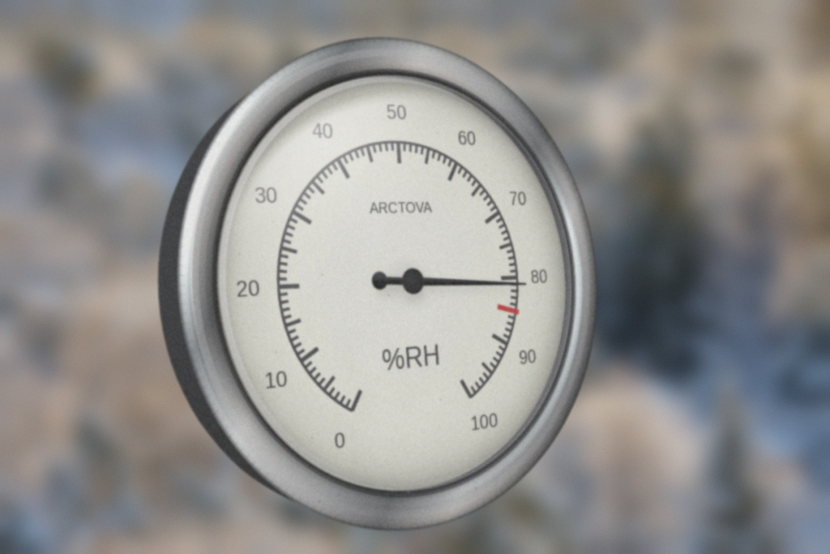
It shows 81; %
